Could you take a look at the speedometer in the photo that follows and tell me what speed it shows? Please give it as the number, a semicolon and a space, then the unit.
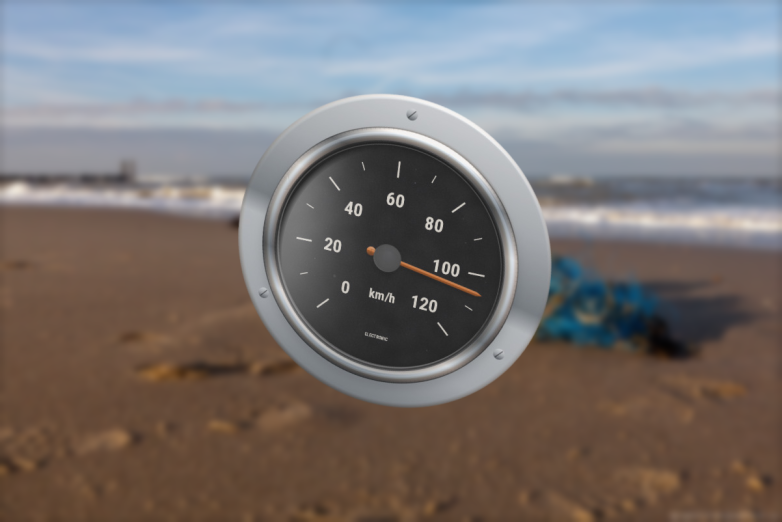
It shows 105; km/h
